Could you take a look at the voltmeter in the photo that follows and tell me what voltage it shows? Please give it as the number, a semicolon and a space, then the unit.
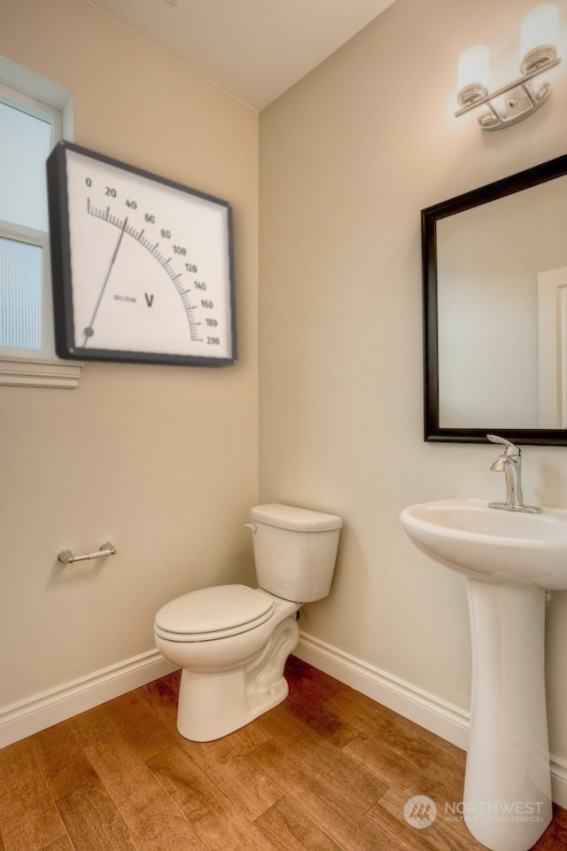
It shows 40; V
